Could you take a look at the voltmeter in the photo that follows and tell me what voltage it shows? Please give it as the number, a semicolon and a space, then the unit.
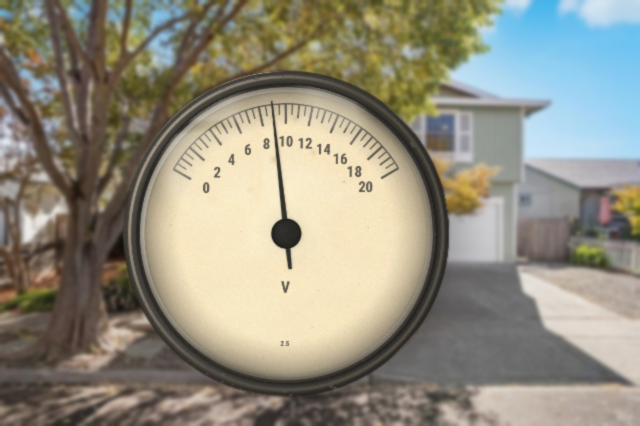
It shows 9; V
